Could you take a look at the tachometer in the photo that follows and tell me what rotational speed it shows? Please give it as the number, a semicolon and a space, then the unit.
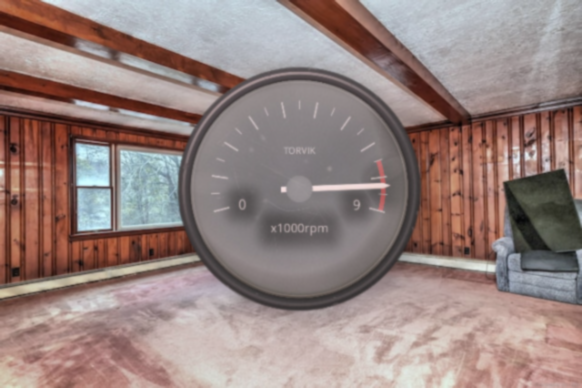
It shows 8250; rpm
